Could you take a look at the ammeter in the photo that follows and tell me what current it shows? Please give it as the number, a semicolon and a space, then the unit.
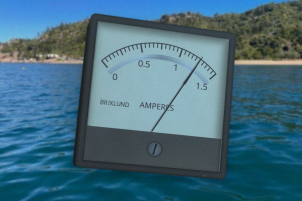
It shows 1.25; A
